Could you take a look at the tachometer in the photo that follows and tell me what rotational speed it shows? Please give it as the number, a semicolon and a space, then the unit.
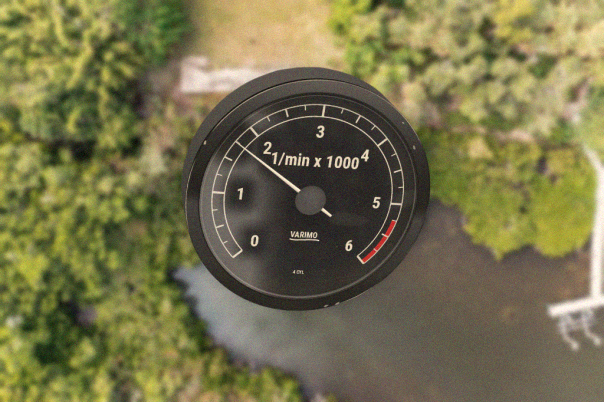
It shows 1750; rpm
